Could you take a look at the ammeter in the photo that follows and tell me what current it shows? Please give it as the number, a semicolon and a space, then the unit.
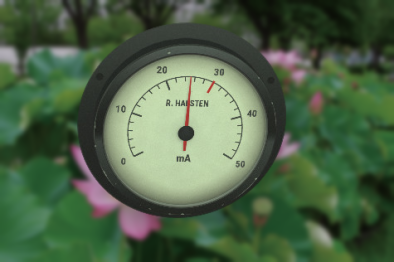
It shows 25; mA
